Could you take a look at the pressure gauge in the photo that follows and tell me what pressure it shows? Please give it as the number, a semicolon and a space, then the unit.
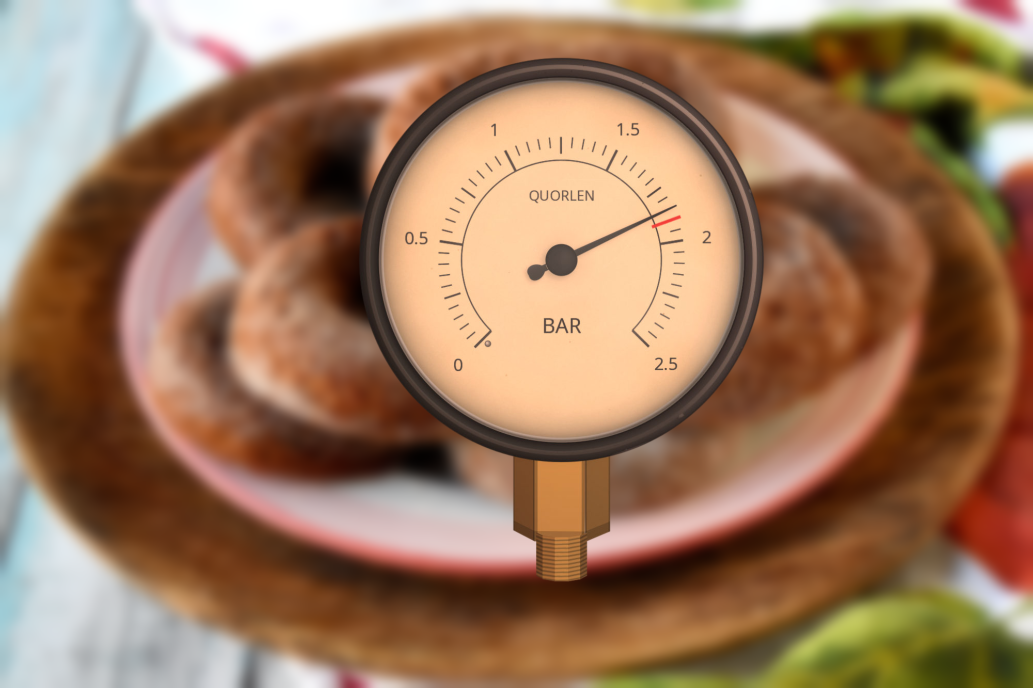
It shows 1.85; bar
